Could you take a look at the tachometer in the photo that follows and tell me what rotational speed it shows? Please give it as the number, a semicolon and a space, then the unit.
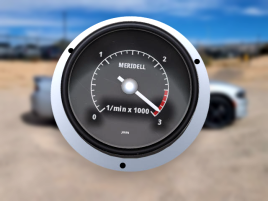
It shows 2900; rpm
